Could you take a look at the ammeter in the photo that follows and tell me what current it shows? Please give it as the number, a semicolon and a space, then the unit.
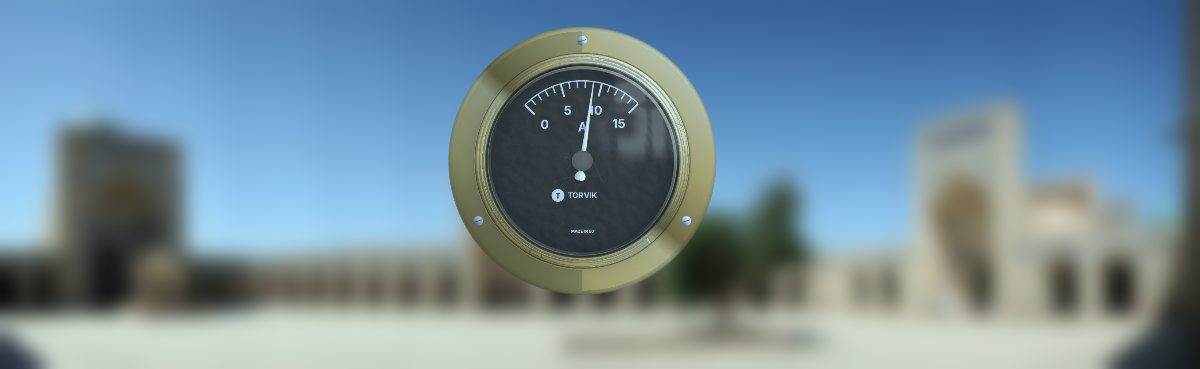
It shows 9; A
